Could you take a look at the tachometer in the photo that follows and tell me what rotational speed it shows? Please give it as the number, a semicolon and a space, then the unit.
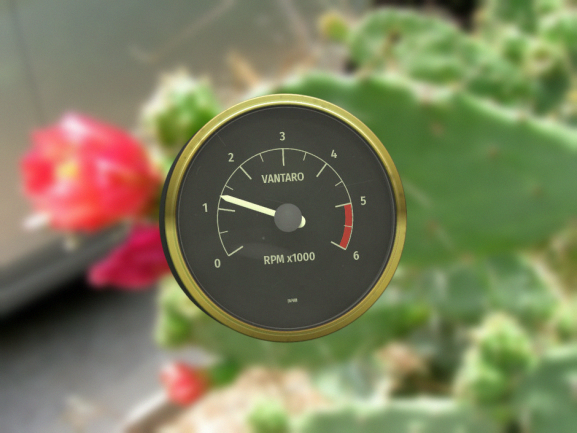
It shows 1250; rpm
